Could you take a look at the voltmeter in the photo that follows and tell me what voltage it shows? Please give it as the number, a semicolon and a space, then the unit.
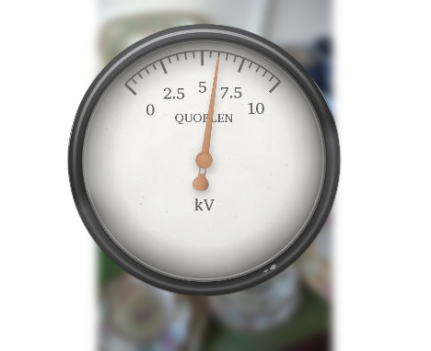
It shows 6; kV
